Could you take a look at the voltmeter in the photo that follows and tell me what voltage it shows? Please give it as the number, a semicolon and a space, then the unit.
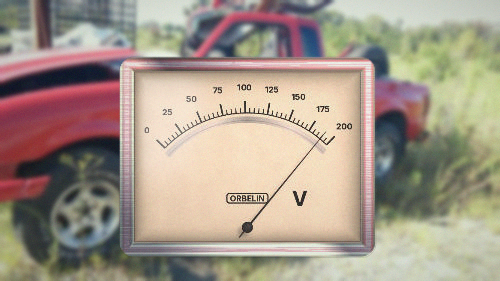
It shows 190; V
